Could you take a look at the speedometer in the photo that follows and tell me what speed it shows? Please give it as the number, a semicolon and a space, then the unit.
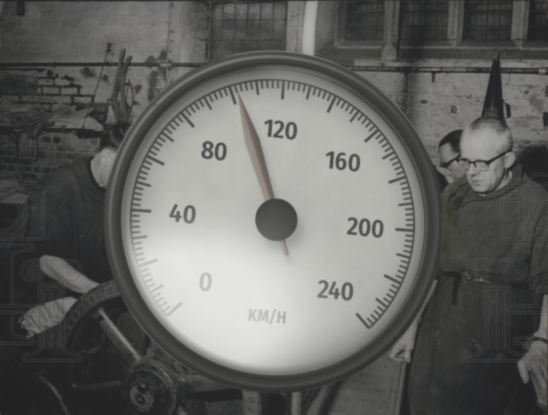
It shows 102; km/h
